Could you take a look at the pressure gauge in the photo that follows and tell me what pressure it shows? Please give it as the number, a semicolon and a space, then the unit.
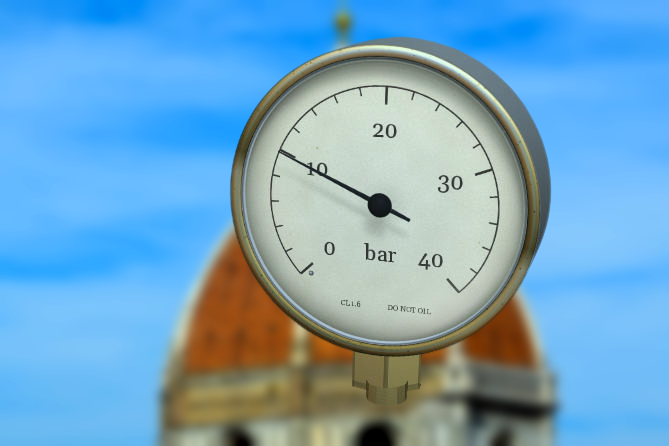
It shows 10; bar
